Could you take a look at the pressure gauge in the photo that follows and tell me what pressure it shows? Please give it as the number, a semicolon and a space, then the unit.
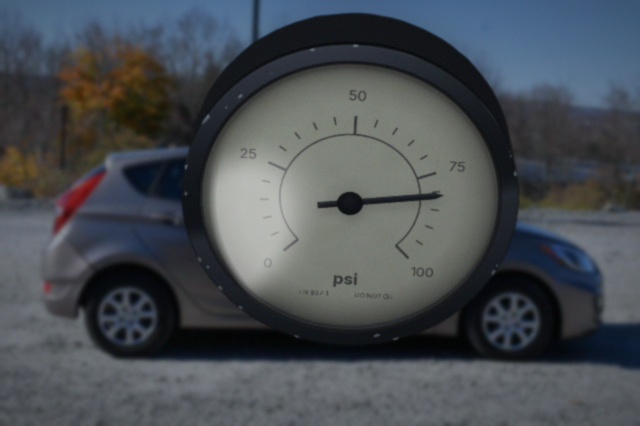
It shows 80; psi
